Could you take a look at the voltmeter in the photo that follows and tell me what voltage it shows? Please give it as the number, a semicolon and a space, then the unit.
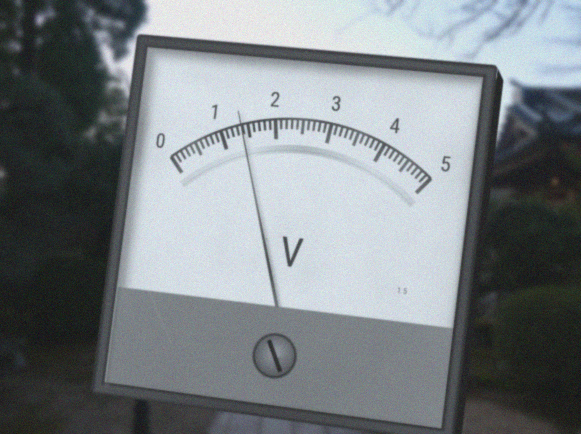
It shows 1.4; V
